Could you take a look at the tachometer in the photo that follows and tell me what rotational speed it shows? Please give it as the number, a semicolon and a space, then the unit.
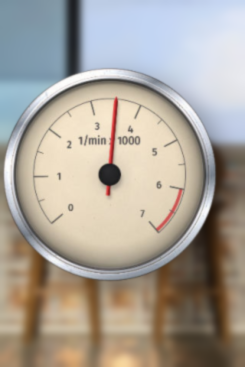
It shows 3500; rpm
